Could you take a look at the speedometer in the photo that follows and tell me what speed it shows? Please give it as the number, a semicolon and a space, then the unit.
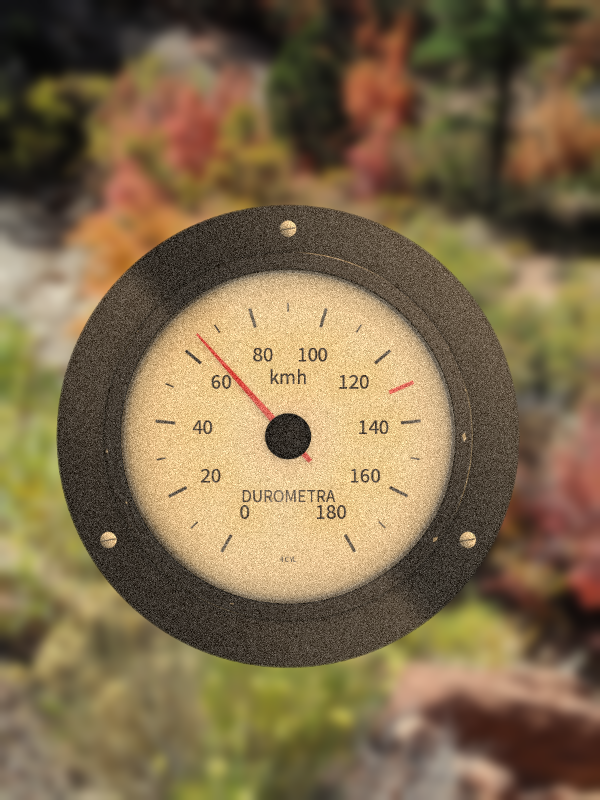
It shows 65; km/h
